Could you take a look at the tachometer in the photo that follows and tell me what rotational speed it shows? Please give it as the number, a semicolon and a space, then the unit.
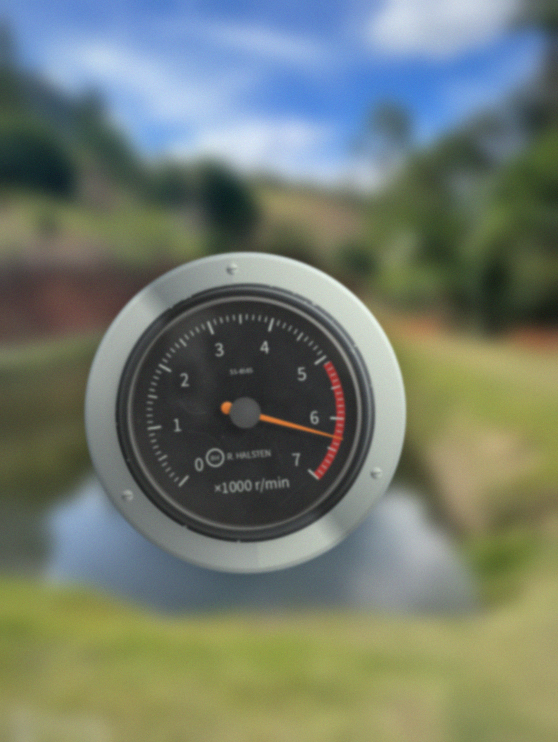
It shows 6300; rpm
